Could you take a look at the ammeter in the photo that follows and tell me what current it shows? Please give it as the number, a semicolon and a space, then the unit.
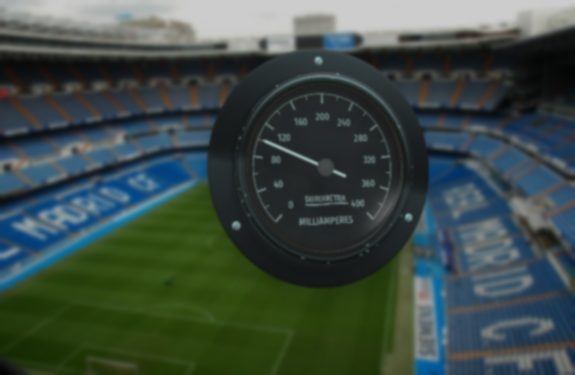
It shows 100; mA
